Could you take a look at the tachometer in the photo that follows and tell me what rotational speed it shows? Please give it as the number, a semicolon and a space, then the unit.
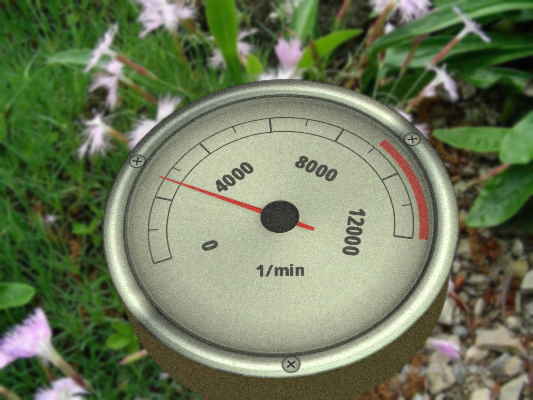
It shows 2500; rpm
